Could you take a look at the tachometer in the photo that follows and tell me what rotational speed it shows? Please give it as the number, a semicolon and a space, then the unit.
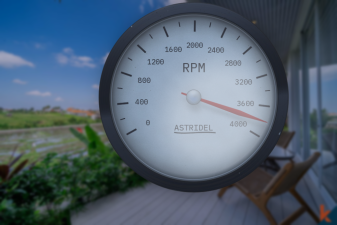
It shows 3800; rpm
